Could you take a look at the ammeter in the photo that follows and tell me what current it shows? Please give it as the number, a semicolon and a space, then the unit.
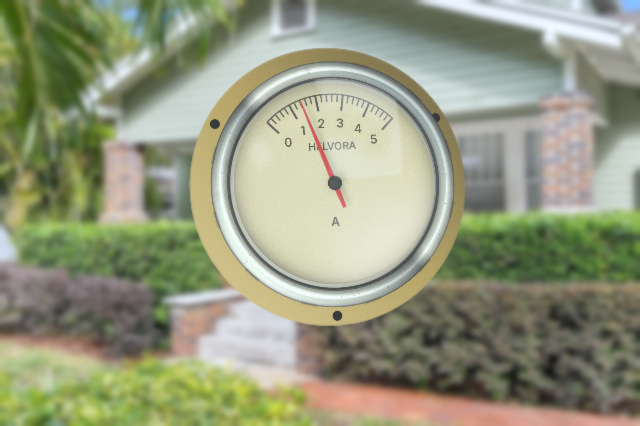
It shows 1.4; A
